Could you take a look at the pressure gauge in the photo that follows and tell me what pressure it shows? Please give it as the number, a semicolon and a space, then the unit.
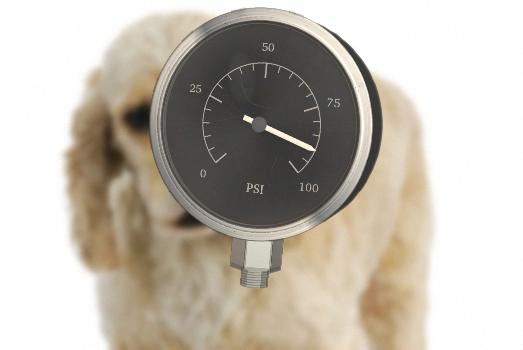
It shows 90; psi
